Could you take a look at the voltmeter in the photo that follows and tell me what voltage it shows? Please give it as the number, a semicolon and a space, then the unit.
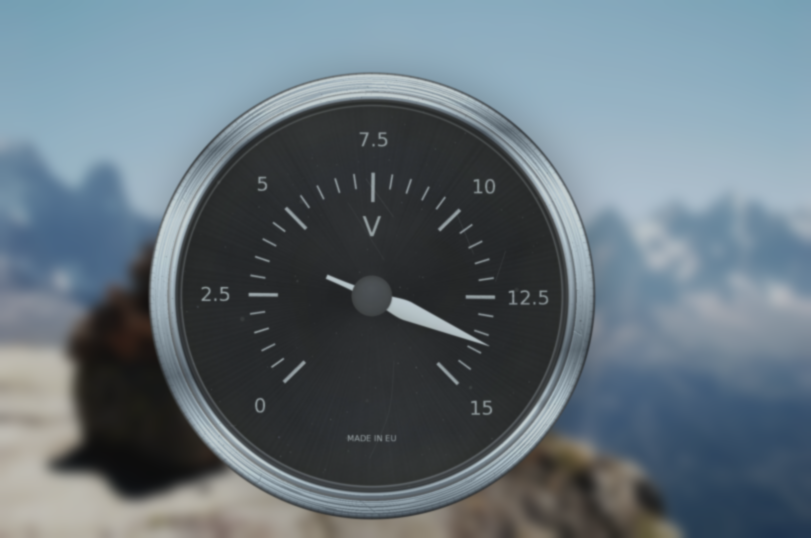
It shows 13.75; V
